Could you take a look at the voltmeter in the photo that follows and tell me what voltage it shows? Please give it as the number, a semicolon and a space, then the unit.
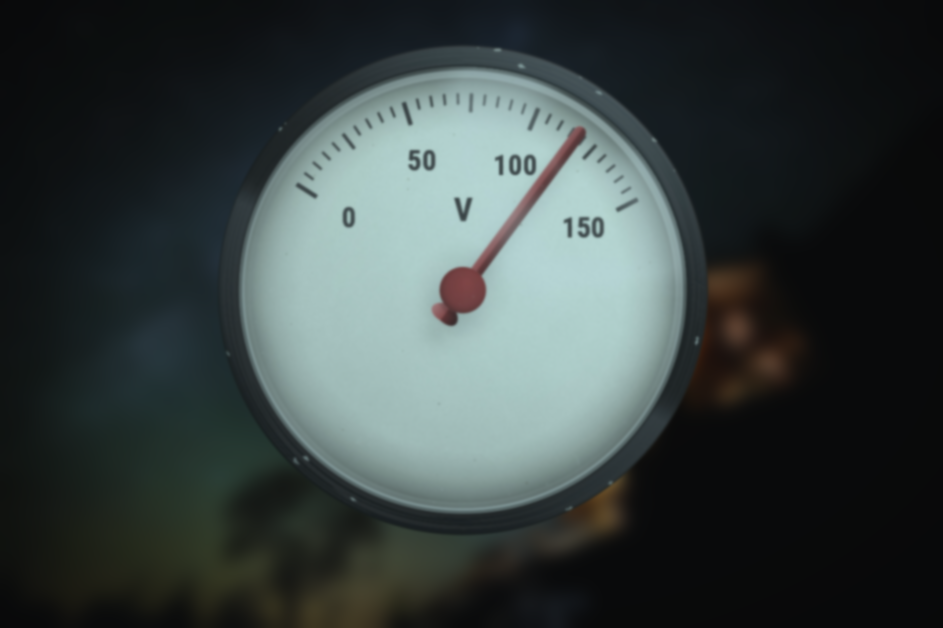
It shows 117.5; V
